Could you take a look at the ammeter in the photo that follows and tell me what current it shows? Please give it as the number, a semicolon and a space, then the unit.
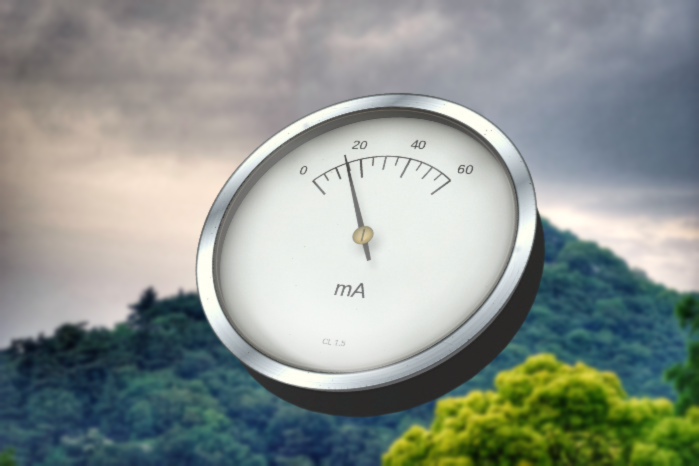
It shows 15; mA
